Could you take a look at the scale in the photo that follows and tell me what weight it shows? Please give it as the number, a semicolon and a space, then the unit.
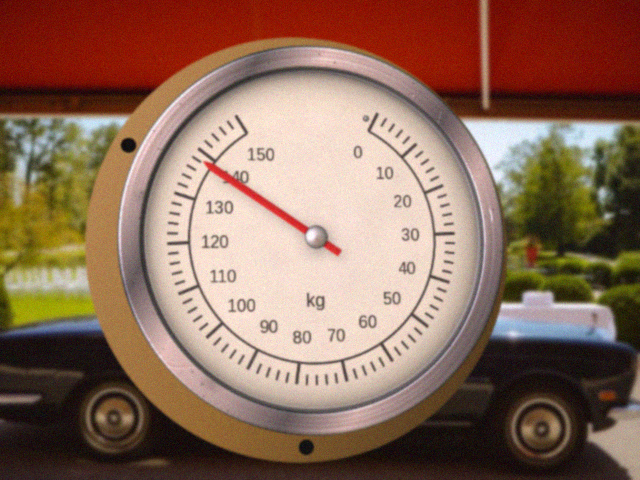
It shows 138; kg
